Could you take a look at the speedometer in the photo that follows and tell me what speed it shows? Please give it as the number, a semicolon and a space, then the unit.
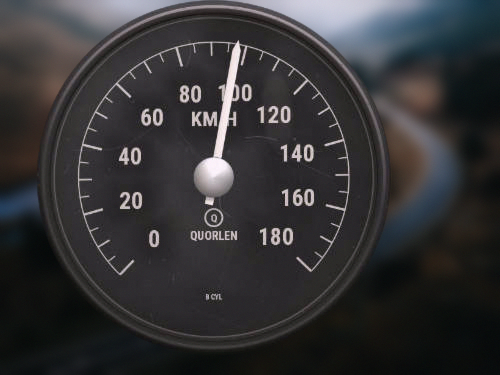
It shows 97.5; km/h
